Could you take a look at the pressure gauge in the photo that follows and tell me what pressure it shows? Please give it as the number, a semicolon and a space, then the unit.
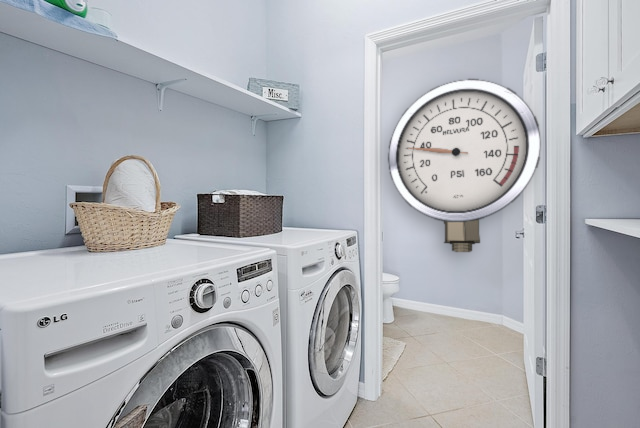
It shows 35; psi
